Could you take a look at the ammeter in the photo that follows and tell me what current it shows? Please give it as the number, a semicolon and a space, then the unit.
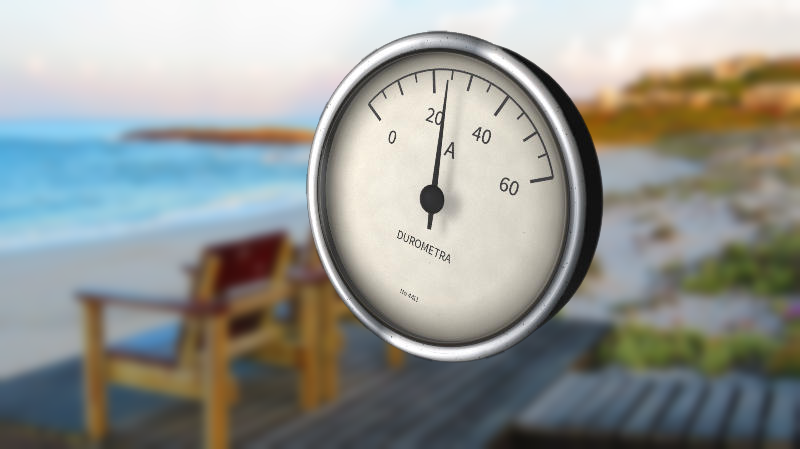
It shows 25; A
